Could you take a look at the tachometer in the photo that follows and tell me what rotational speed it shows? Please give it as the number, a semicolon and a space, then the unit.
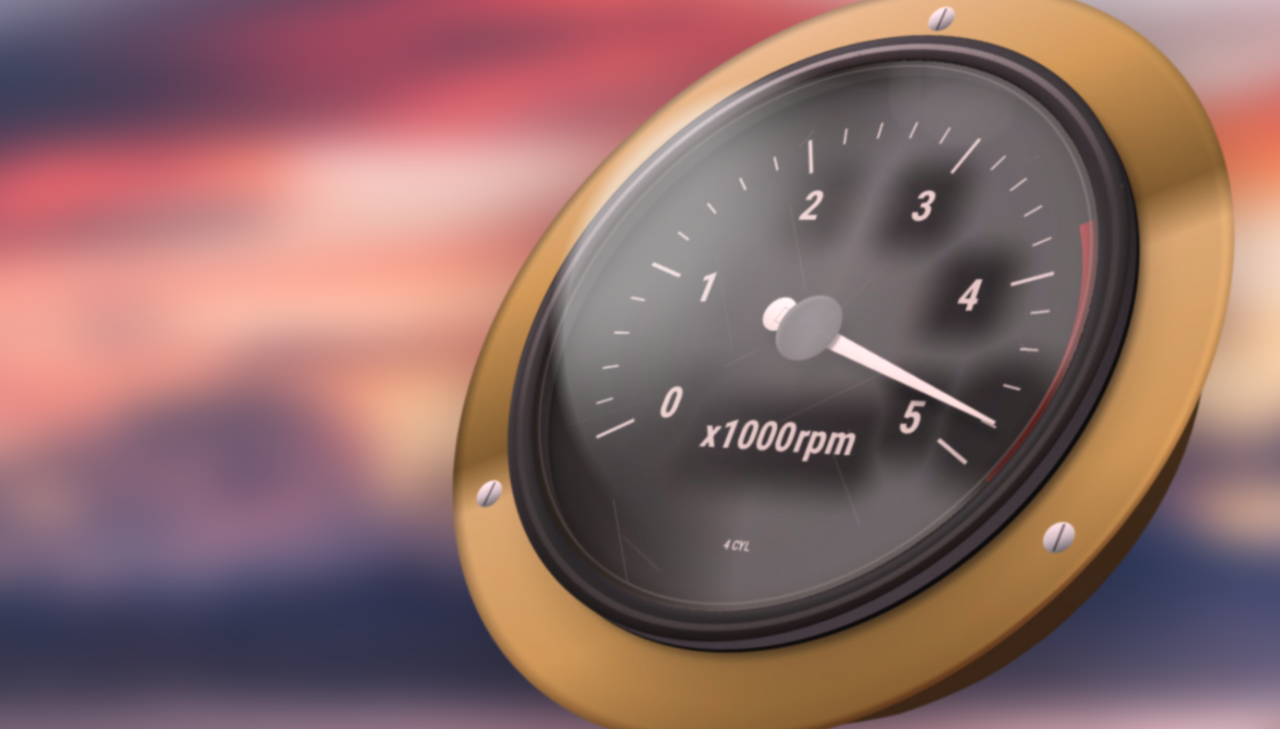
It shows 4800; rpm
